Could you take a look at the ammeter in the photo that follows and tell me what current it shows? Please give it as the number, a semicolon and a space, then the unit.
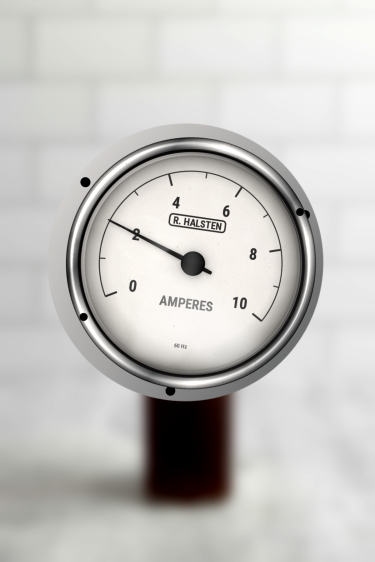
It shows 2; A
